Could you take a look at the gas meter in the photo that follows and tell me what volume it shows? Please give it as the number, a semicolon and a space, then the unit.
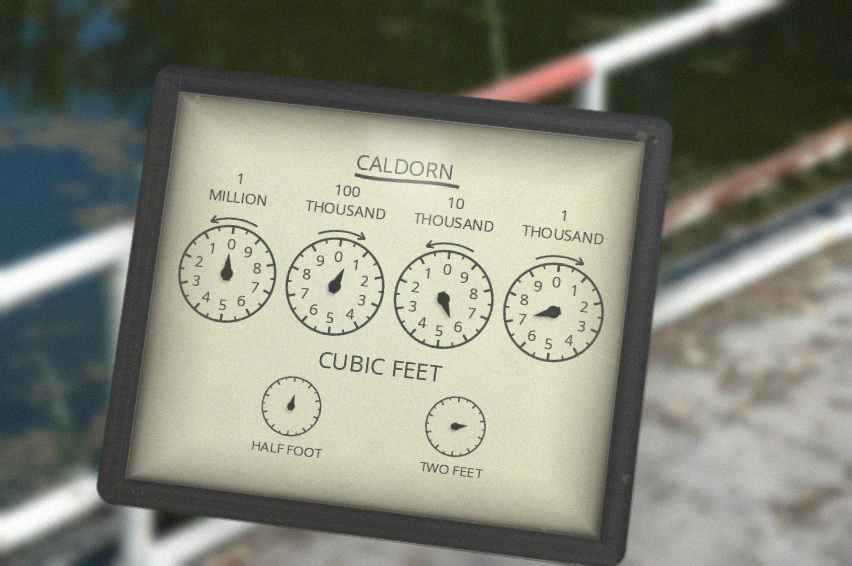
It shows 5700; ft³
